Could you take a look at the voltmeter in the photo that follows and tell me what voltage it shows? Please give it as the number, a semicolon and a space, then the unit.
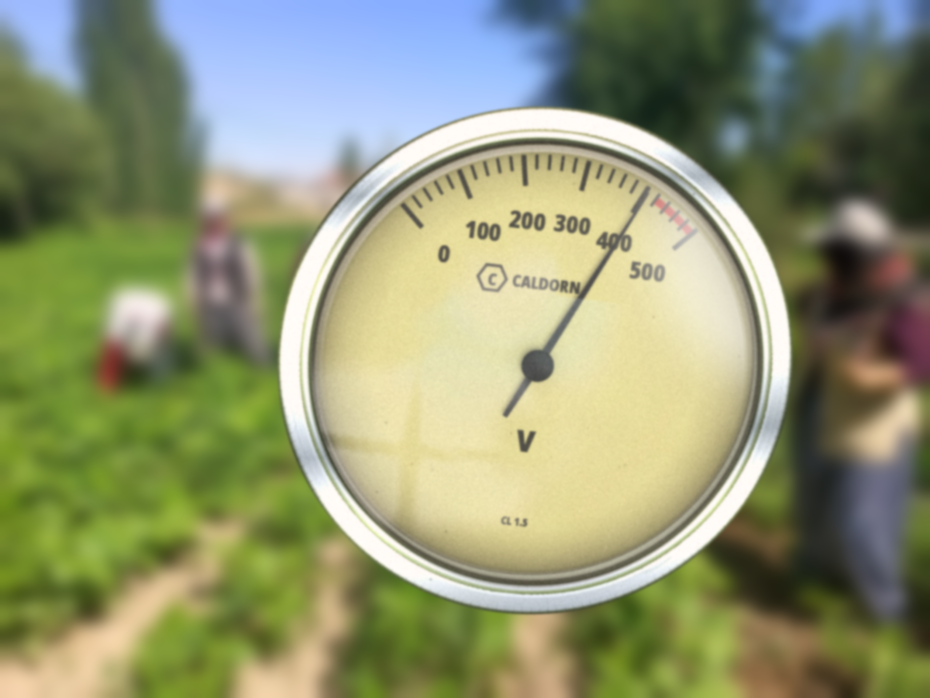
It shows 400; V
